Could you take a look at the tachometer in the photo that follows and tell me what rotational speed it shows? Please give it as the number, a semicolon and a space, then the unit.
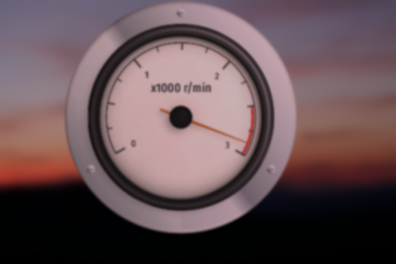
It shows 2875; rpm
